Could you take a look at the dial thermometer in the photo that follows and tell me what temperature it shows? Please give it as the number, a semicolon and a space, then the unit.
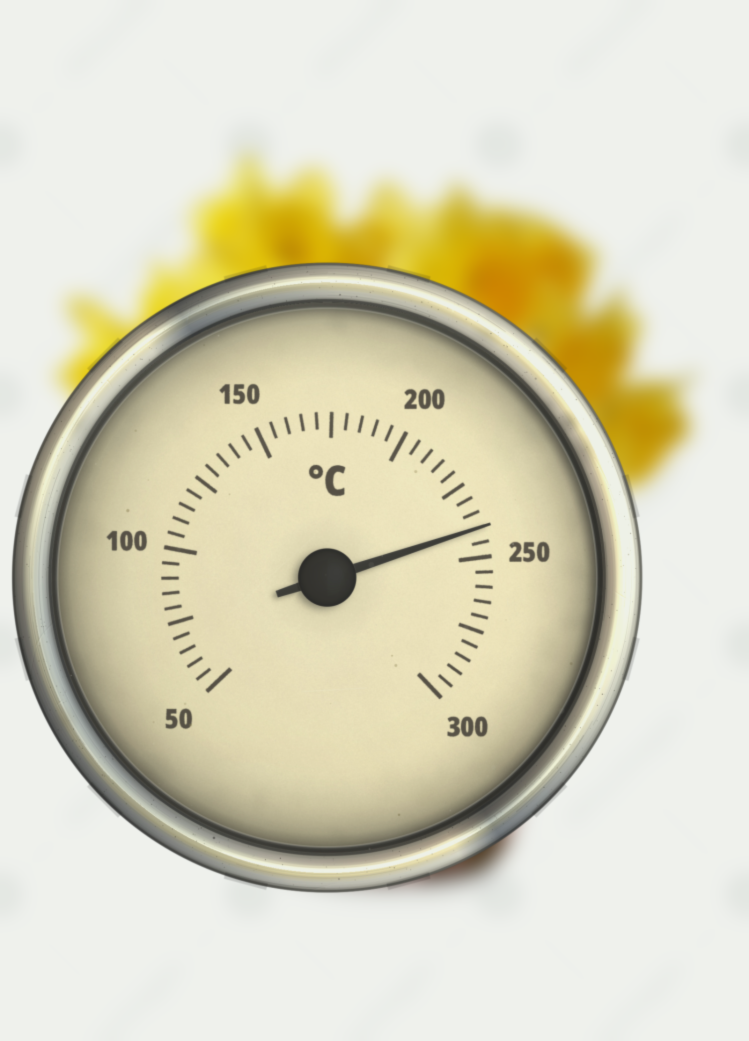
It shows 240; °C
